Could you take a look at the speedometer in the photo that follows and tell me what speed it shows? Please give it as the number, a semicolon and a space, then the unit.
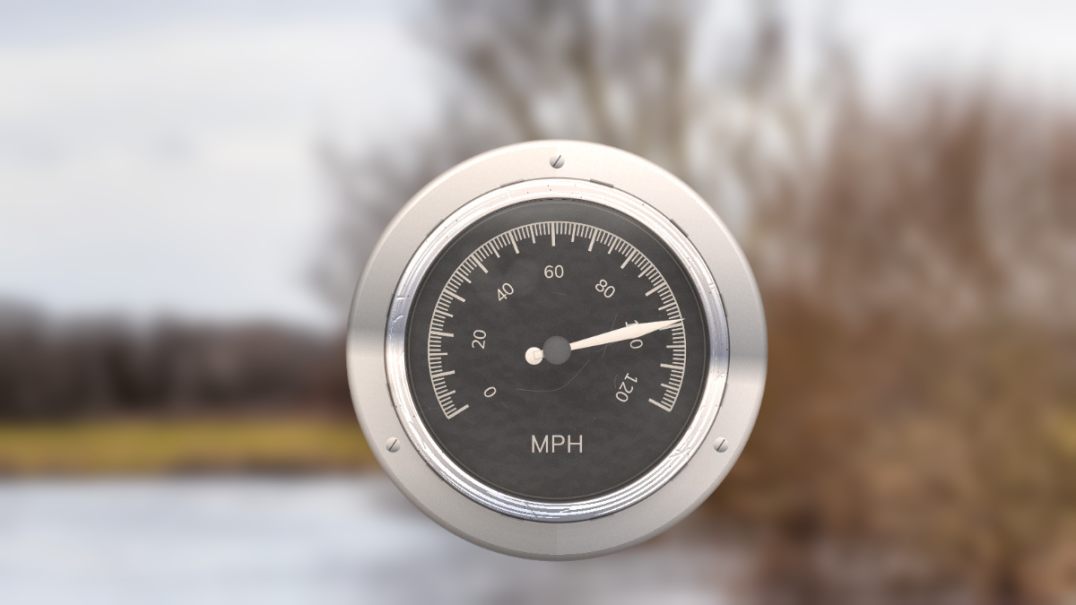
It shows 99; mph
